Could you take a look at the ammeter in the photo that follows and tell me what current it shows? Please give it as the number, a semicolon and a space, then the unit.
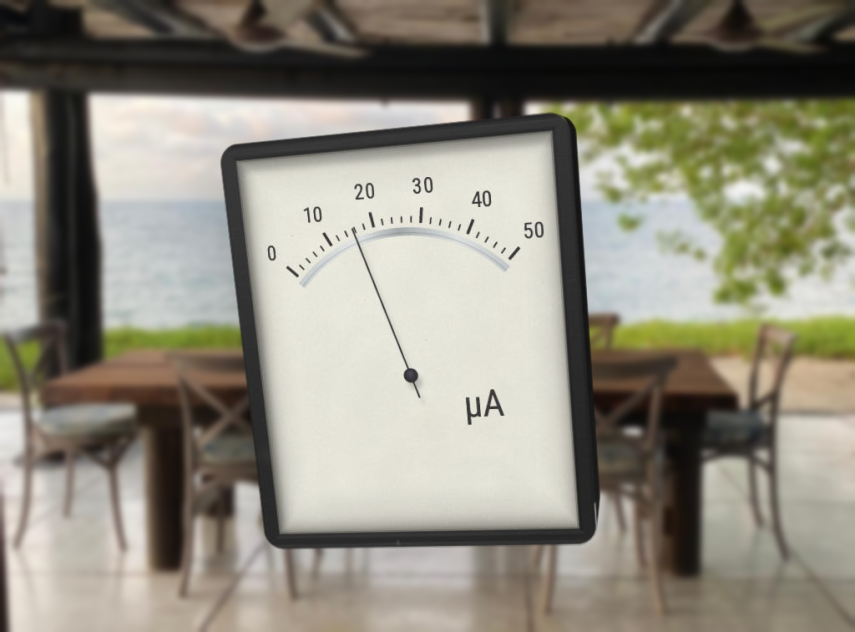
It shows 16; µA
